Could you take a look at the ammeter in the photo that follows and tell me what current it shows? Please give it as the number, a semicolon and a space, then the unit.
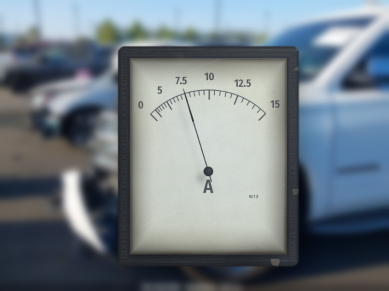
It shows 7.5; A
